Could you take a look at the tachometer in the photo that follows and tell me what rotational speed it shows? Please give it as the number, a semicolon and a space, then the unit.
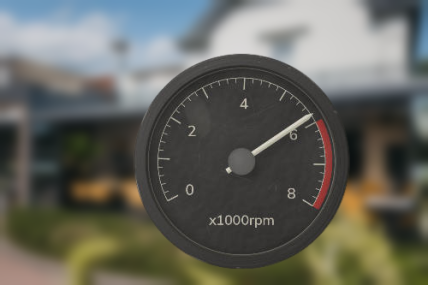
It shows 5800; rpm
